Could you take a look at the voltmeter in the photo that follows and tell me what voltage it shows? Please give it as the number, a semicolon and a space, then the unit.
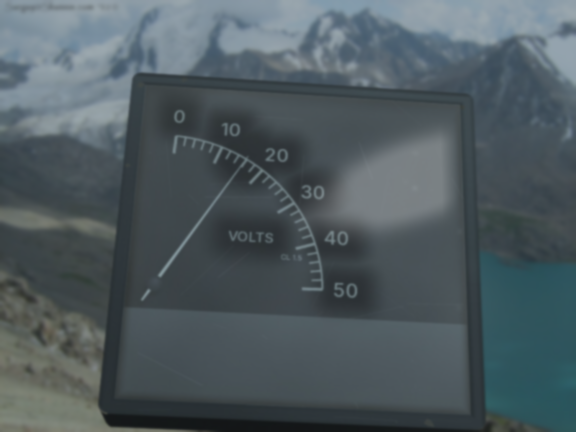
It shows 16; V
